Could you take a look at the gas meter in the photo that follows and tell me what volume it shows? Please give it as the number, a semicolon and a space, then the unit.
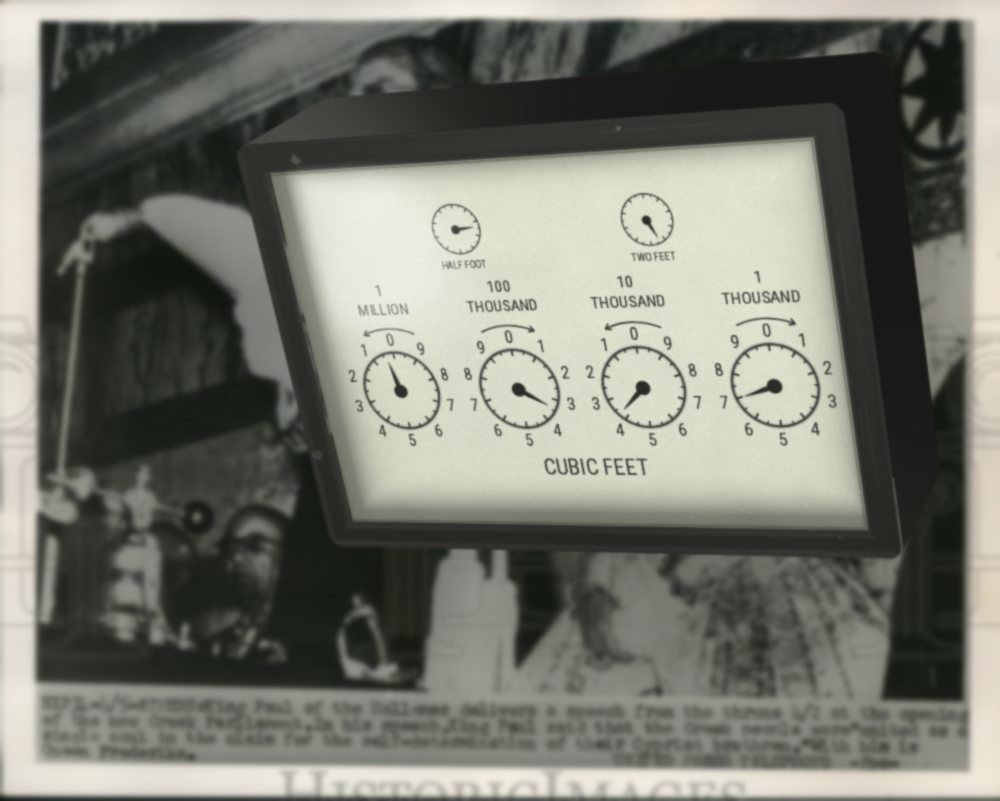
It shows 33700; ft³
